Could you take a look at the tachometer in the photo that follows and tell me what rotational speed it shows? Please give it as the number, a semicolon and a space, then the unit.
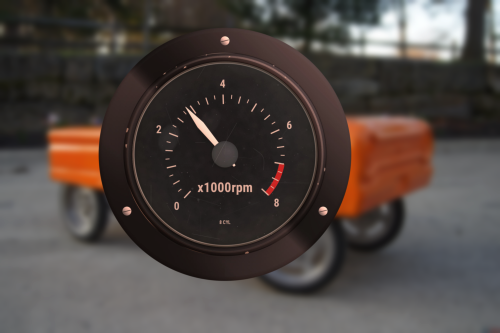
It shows 2875; rpm
